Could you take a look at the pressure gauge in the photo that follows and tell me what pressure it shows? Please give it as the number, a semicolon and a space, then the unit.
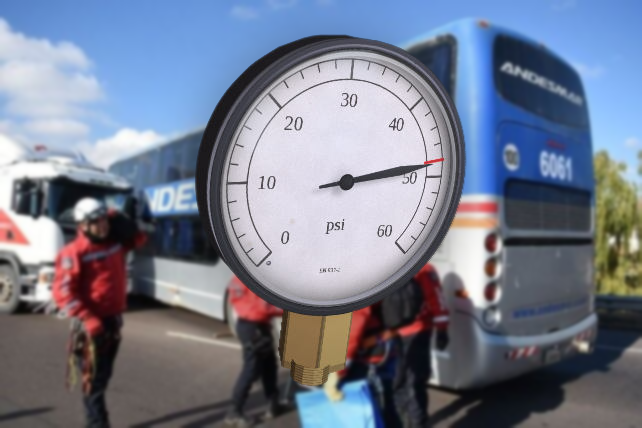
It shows 48; psi
